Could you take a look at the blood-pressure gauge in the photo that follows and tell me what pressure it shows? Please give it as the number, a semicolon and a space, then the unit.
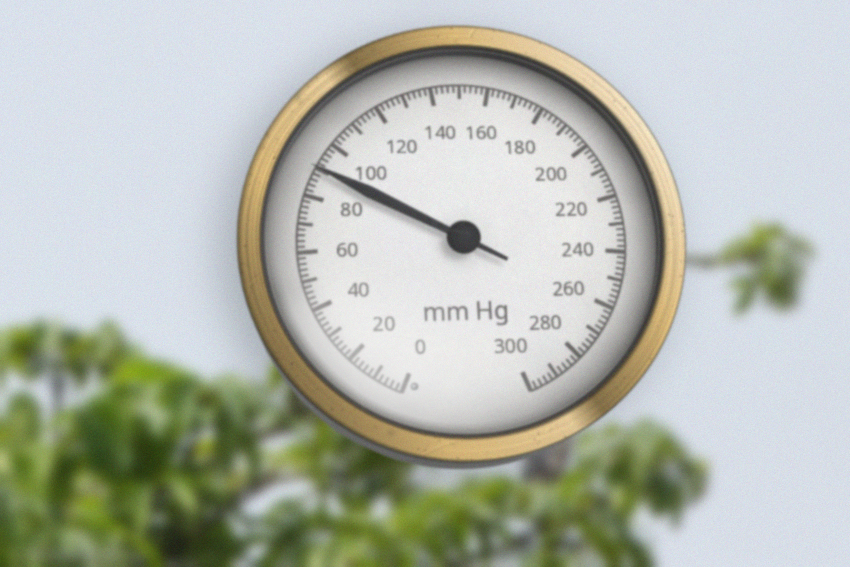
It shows 90; mmHg
